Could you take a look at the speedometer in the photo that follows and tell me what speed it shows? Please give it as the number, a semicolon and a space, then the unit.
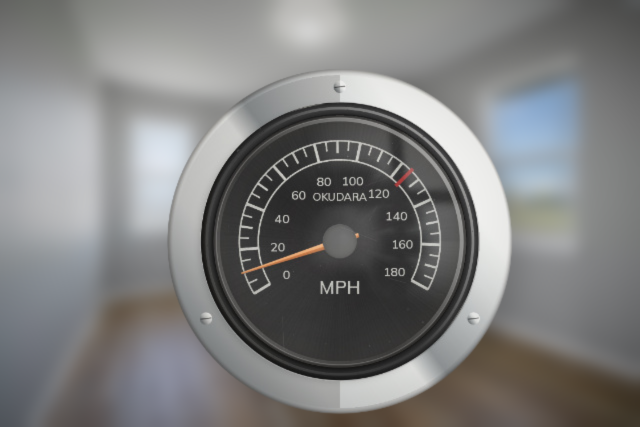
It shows 10; mph
